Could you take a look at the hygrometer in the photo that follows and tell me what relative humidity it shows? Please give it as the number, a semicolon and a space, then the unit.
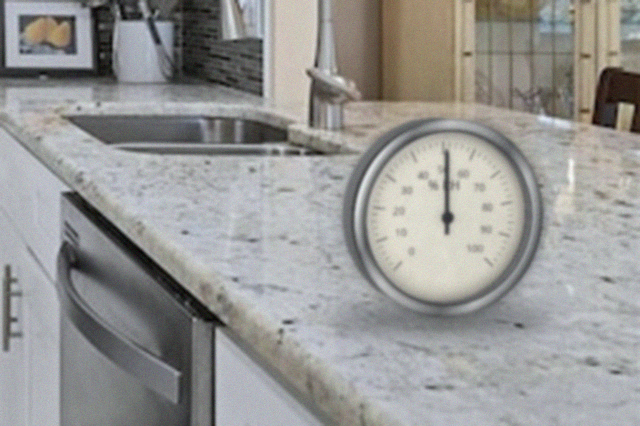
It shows 50; %
